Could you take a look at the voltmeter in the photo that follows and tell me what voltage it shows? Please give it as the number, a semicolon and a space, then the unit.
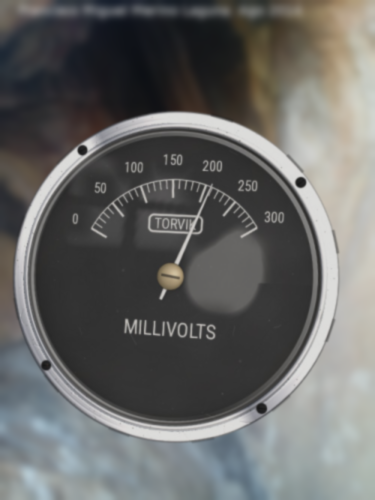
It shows 210; mV
